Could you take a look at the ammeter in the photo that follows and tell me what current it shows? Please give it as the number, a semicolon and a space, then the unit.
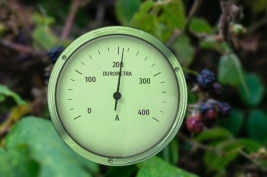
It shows 210; A
